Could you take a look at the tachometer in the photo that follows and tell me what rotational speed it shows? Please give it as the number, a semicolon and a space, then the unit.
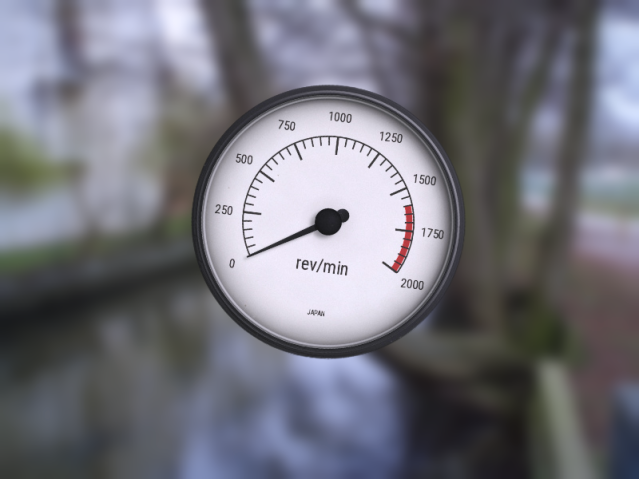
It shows 0; rpm
